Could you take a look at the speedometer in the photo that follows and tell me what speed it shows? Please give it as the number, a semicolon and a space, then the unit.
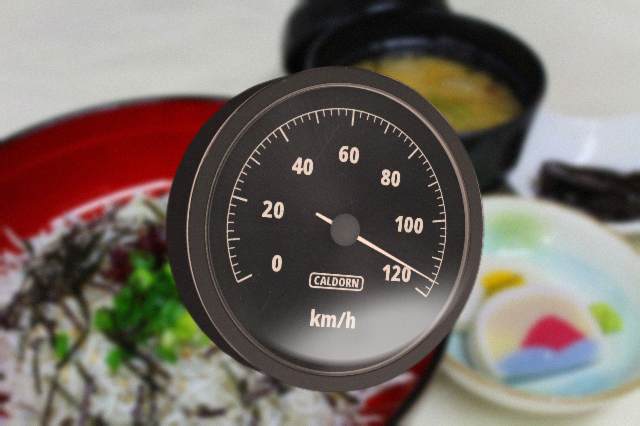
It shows 116; km/h
